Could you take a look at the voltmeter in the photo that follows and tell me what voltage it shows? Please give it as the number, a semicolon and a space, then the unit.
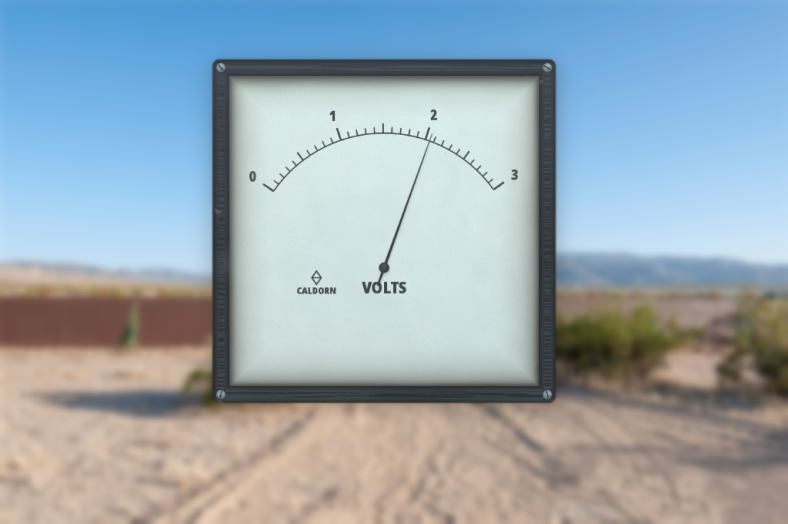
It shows 2.05; V
